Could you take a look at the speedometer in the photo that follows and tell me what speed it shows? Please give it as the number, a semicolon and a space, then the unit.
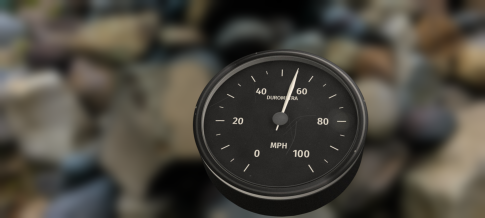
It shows 55; mph
